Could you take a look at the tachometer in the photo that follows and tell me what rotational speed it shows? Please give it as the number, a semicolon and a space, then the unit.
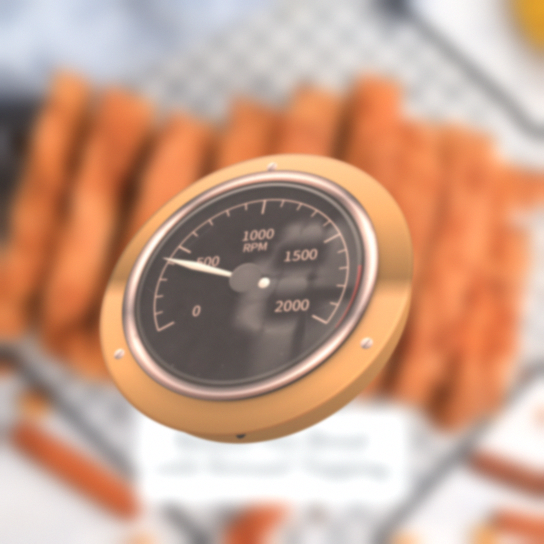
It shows 400; rpm
